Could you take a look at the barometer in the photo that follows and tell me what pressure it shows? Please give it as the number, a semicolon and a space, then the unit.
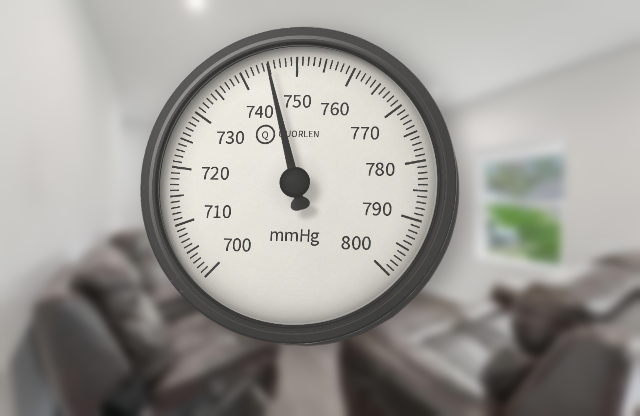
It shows 745; mmHg
